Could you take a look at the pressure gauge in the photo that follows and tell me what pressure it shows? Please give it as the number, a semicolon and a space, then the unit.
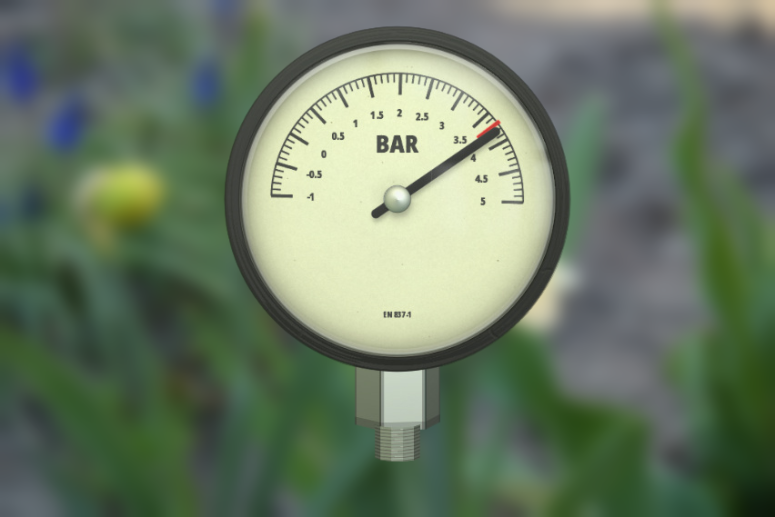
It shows 3.8; bar
